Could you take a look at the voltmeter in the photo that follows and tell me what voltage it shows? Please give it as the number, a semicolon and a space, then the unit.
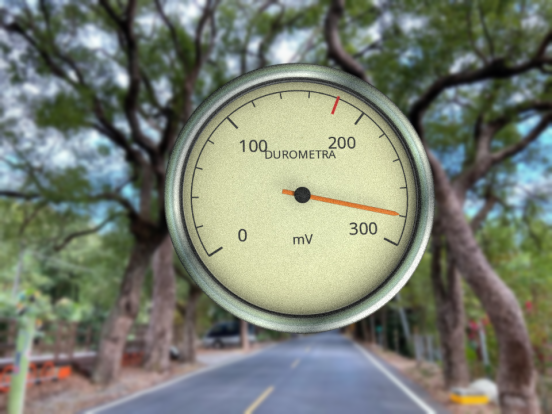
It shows 280; mV
